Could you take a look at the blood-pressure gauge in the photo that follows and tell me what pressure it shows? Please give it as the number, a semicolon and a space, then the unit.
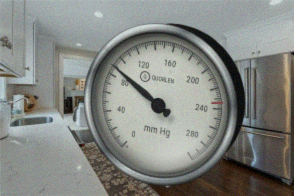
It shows 90; mmHg
